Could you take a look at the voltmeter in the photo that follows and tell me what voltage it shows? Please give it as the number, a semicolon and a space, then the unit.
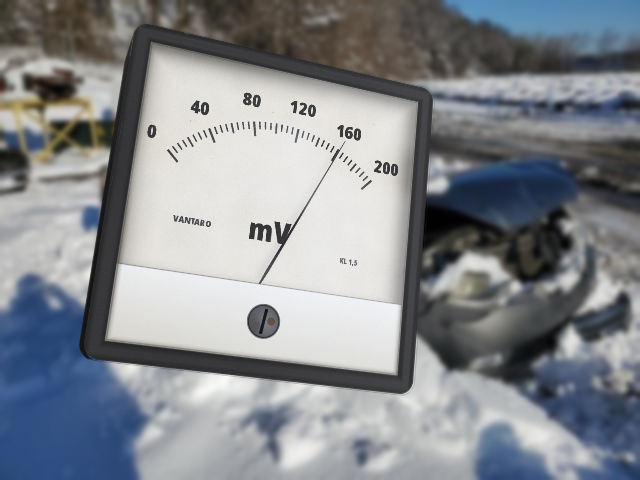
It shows 160; mV
